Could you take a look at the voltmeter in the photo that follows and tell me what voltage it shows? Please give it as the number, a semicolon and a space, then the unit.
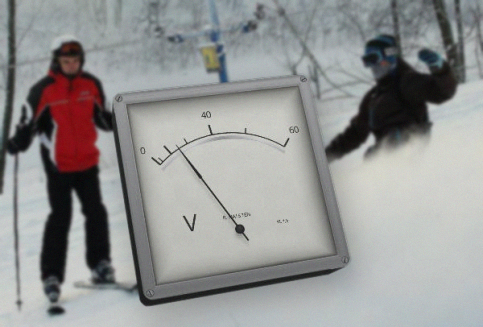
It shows 25; V
